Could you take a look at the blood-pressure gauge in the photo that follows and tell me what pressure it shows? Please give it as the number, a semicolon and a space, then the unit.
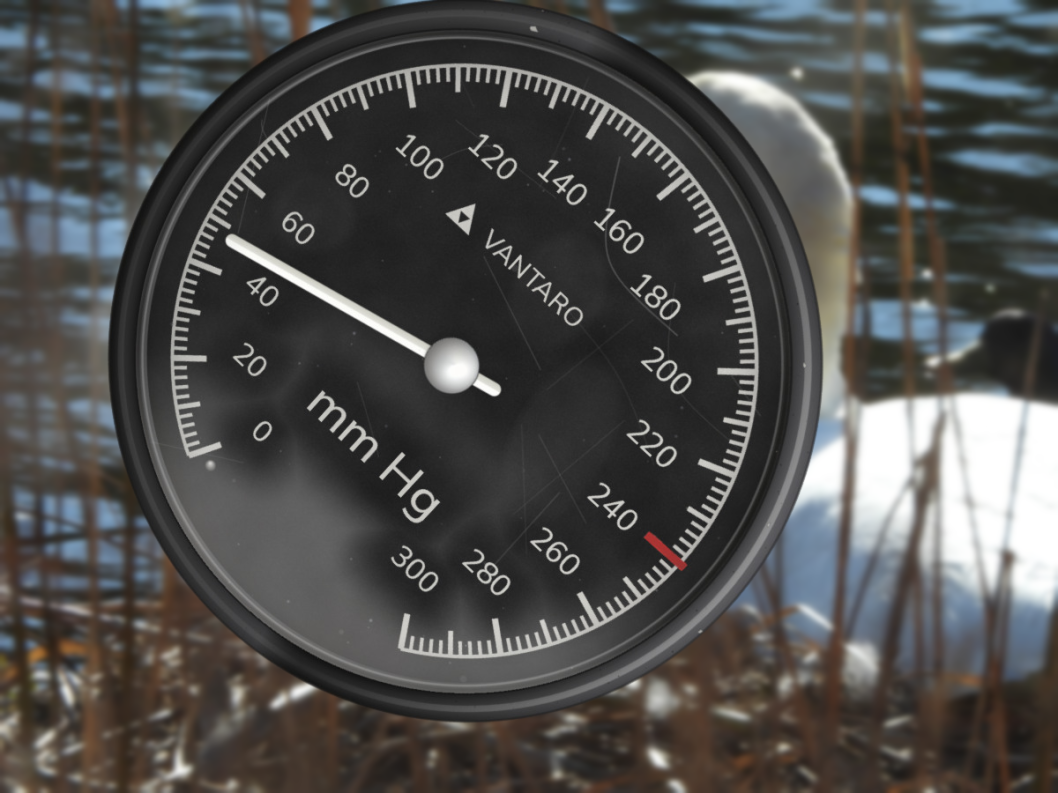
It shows 48; mmHg
